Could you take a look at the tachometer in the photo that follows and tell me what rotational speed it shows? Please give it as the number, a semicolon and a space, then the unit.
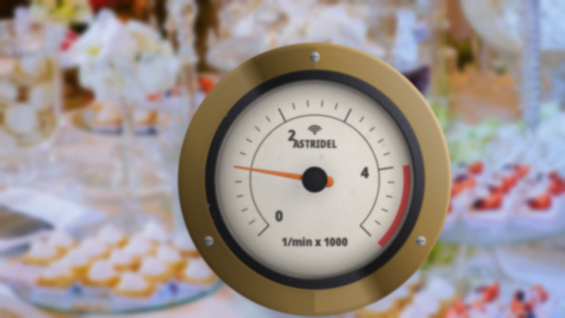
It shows 1000; rpm
